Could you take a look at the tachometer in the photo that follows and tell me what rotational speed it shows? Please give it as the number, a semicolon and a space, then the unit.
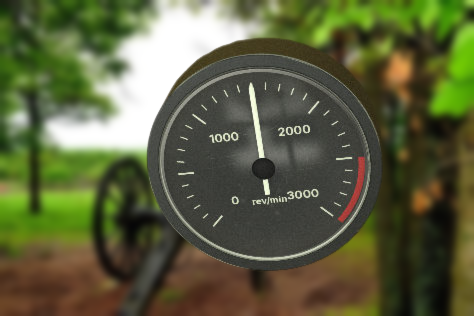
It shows 1500; rpm
